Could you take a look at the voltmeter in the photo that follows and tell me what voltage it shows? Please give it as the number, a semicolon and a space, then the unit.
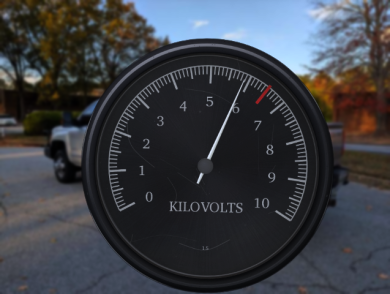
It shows 5.9; kV
